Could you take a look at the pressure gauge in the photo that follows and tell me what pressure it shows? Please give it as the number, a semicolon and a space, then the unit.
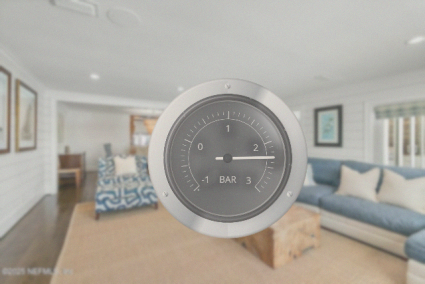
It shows 2.3; bar
